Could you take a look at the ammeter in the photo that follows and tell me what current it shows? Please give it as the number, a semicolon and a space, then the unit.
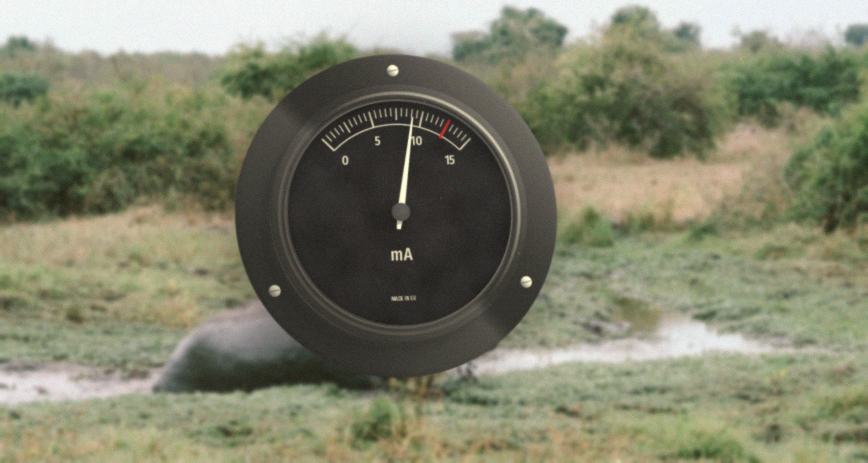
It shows 9; mA
